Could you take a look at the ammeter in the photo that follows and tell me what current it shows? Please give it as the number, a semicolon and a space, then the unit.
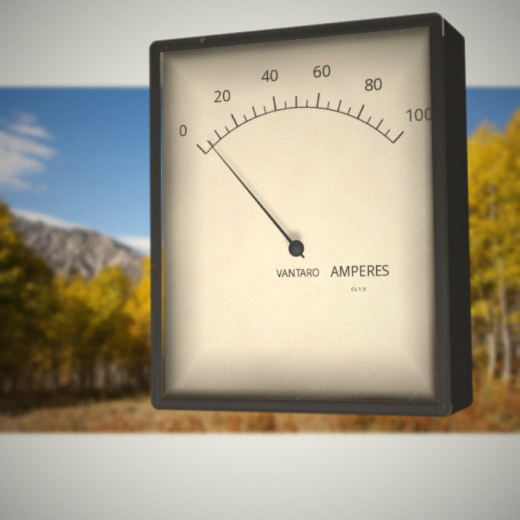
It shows 5; A
